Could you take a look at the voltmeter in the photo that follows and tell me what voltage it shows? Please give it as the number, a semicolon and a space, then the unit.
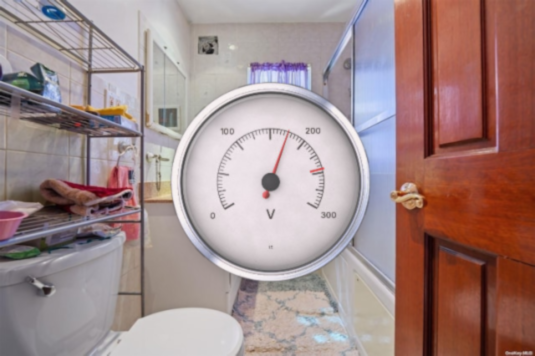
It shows 175; V
